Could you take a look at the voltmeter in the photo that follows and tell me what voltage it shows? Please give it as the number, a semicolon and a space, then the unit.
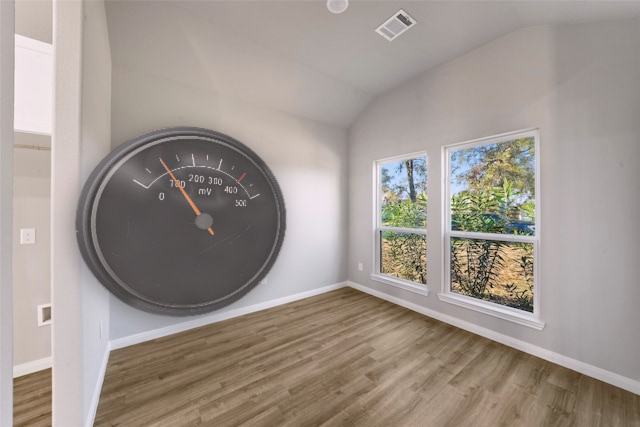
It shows 100; mV
